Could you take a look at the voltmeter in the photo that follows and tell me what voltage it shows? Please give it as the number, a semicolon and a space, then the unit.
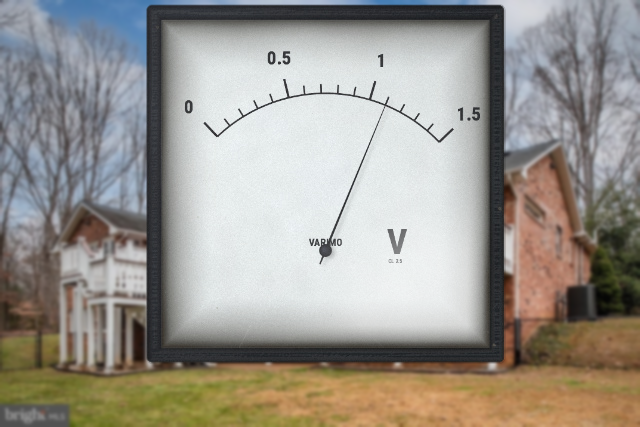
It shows 1.1; V
